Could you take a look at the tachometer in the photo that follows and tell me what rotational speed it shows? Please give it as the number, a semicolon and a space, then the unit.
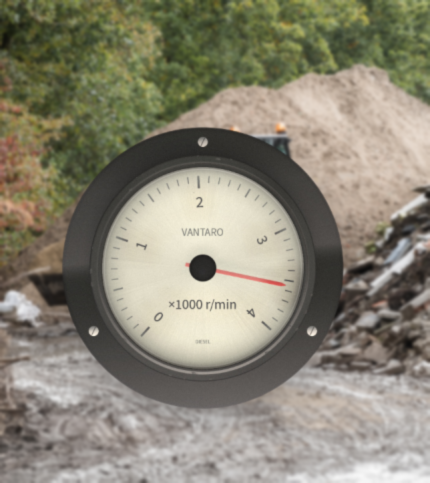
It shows 3550; rpm
